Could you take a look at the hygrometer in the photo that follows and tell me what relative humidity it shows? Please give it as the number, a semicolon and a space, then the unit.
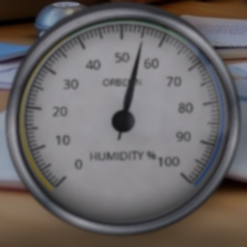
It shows 55; %
